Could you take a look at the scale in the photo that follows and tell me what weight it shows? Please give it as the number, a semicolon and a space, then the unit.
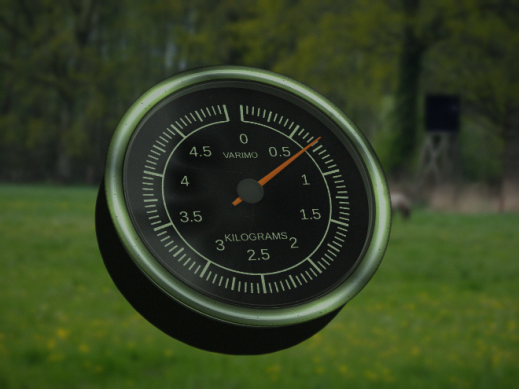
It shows 0.7; kg
